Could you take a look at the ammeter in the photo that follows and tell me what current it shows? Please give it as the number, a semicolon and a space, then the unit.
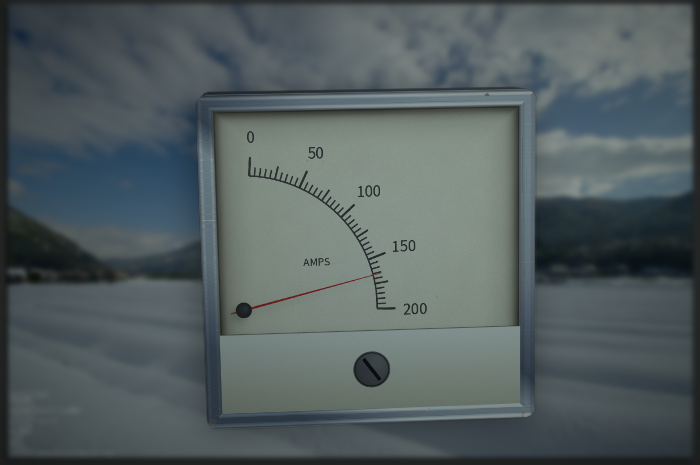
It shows 165; A
